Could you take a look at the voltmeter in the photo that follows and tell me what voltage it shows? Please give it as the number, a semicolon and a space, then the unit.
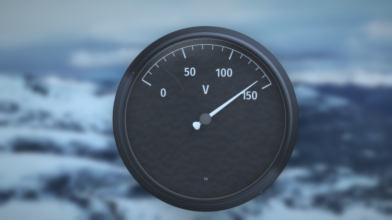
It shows 140; V
